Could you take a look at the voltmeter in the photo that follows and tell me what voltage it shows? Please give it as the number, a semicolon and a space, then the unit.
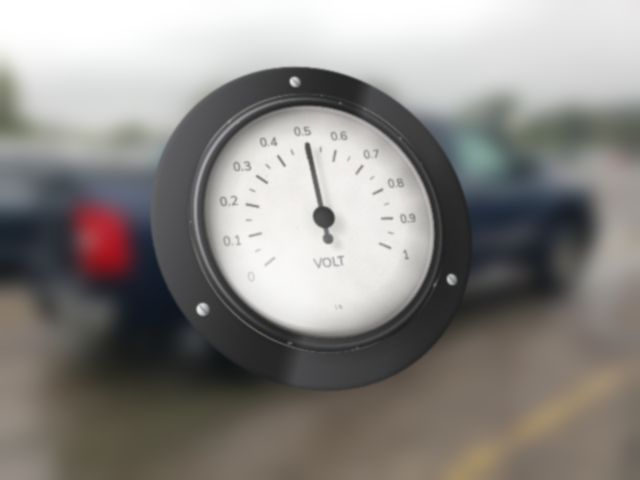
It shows 0.5; V
